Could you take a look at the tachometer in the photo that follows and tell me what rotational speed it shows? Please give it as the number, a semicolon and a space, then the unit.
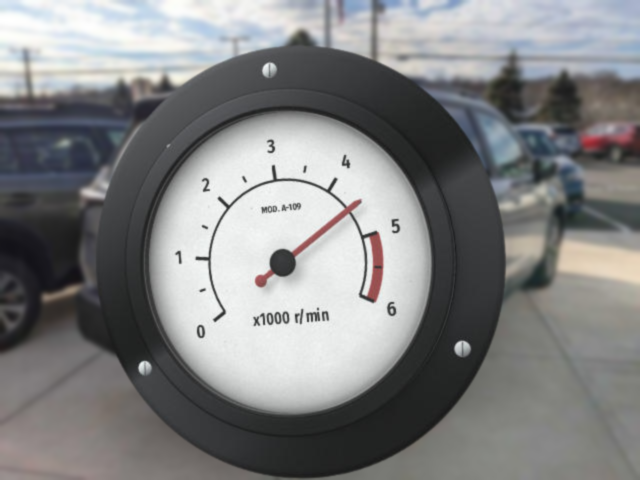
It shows 4500; rpm
